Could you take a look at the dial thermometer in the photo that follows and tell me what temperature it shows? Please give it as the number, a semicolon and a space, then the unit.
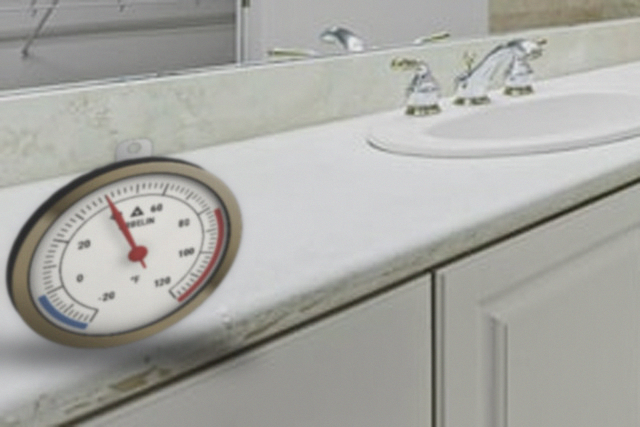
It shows 40; °F
